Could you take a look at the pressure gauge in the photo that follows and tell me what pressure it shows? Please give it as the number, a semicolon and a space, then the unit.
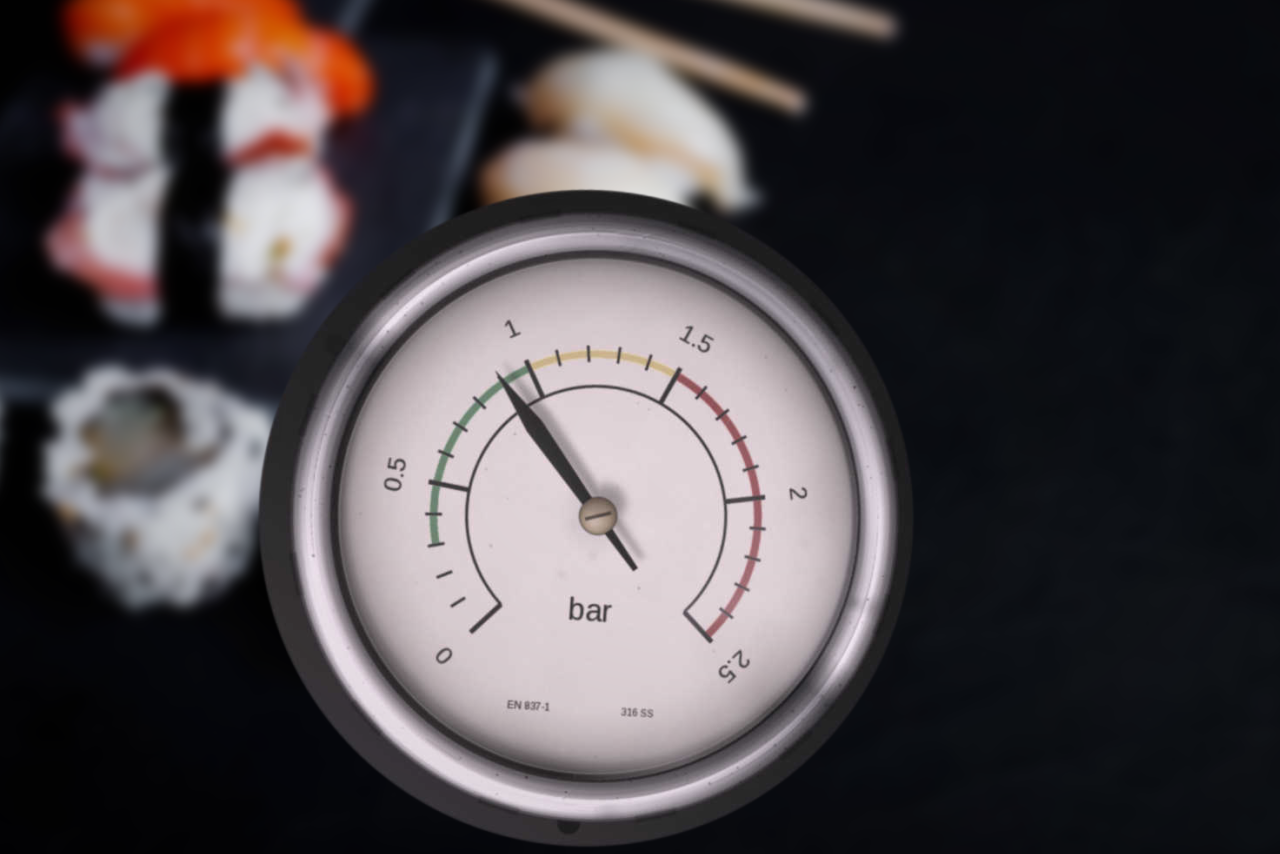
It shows 0.9; bar
